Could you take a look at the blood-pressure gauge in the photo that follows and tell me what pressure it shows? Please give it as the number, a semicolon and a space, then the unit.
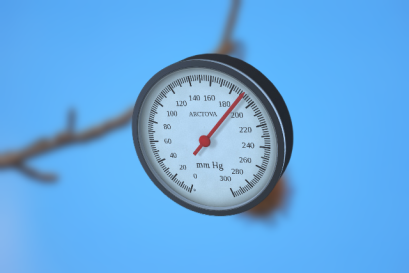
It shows 190; mmHg
